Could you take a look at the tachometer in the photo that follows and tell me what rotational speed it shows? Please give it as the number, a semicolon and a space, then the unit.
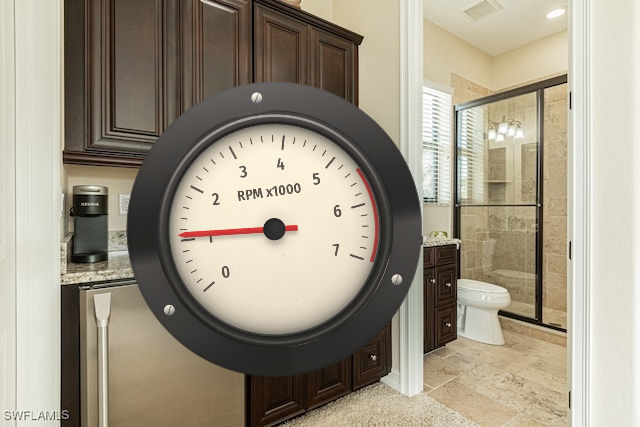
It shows 1100; rpm
